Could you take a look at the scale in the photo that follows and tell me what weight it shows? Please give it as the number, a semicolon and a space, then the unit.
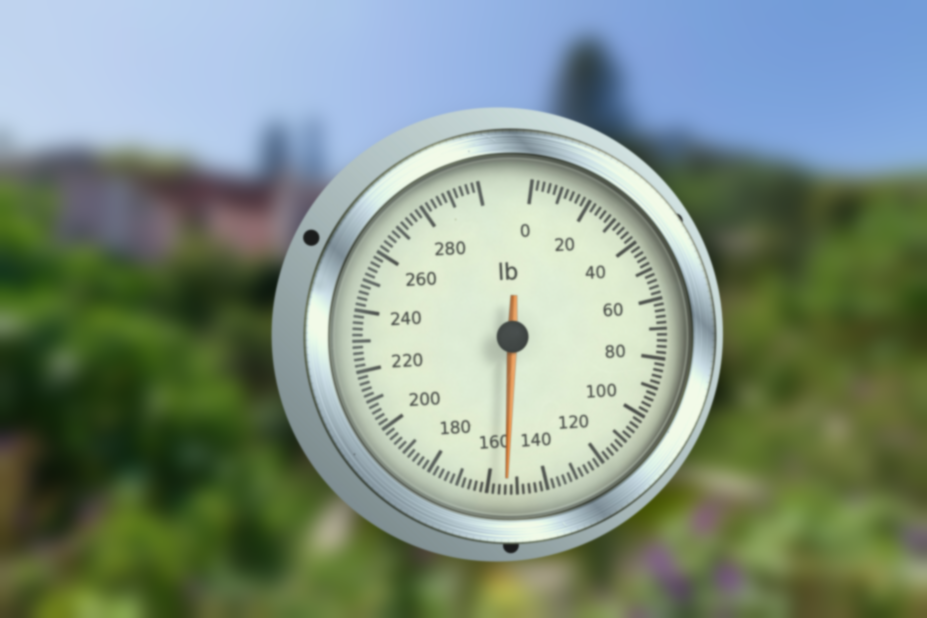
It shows 154; lb
